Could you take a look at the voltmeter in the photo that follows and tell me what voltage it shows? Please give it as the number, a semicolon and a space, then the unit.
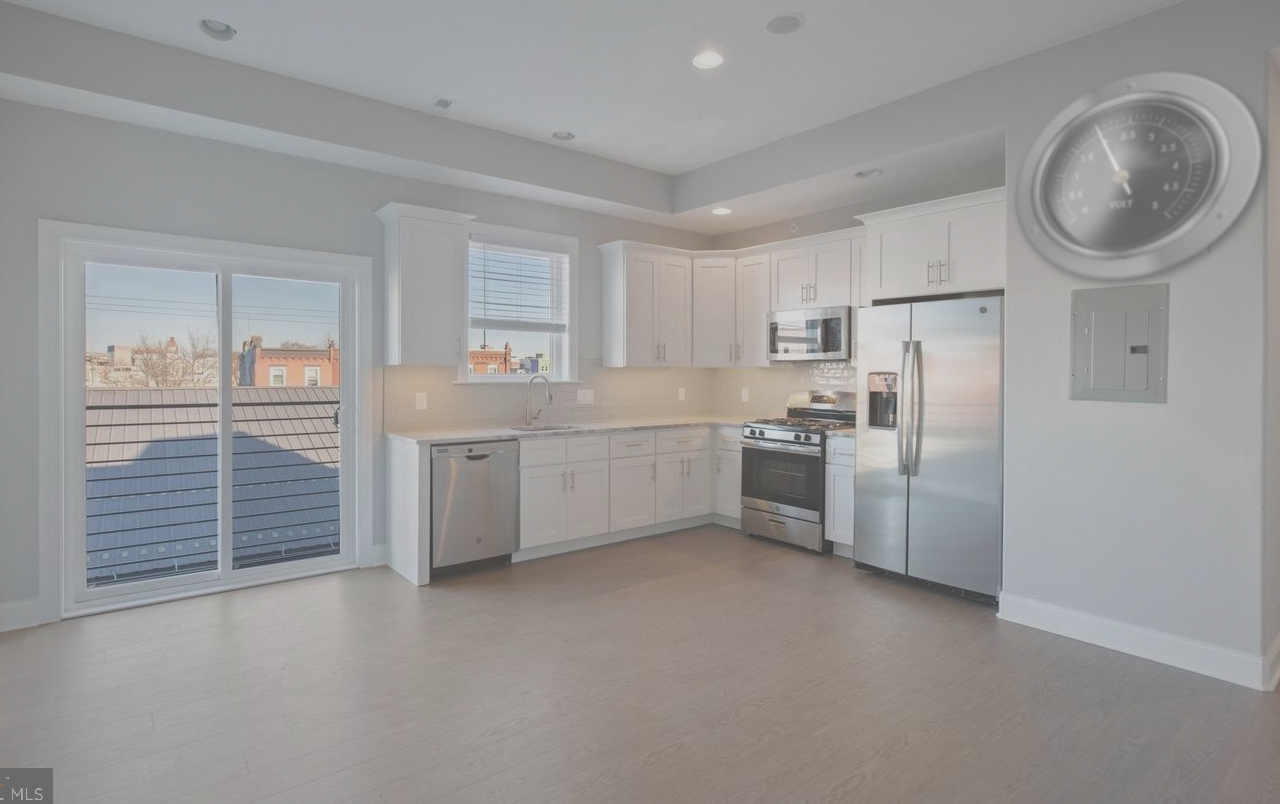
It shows 2; V
